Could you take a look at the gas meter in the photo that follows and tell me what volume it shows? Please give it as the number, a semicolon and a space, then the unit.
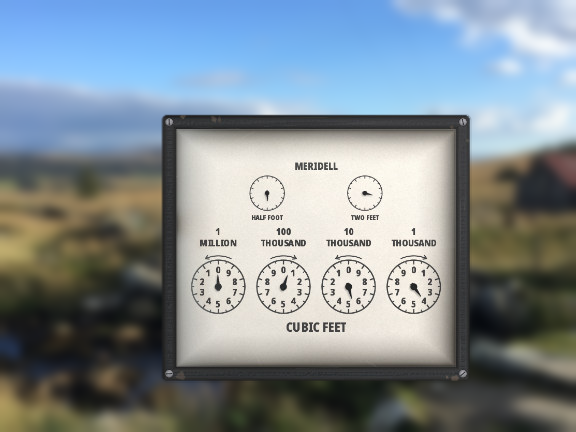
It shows 5400; ft³
